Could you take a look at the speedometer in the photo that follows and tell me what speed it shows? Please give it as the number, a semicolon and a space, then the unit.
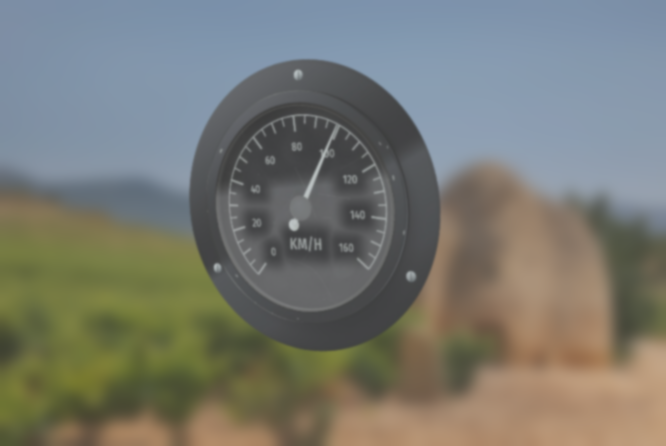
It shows 100; km/h
